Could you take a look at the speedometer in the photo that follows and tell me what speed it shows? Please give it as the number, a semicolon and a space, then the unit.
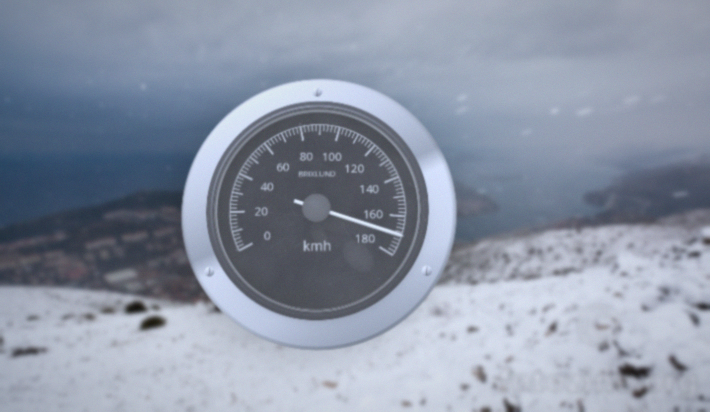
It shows 170; km/h
